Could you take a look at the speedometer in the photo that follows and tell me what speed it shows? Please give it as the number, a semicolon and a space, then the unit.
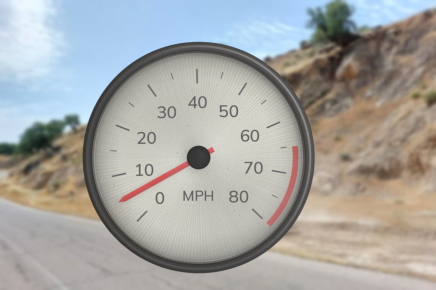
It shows 5; mph
